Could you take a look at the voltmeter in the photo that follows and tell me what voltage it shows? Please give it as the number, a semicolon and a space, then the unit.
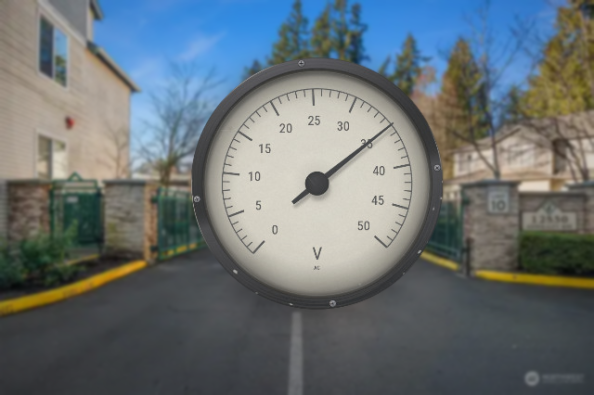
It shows 35; V
